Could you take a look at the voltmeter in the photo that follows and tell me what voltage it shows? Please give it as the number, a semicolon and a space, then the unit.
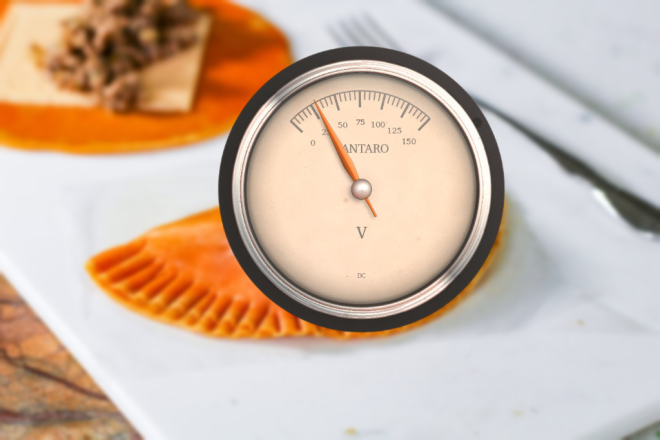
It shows 30; V
